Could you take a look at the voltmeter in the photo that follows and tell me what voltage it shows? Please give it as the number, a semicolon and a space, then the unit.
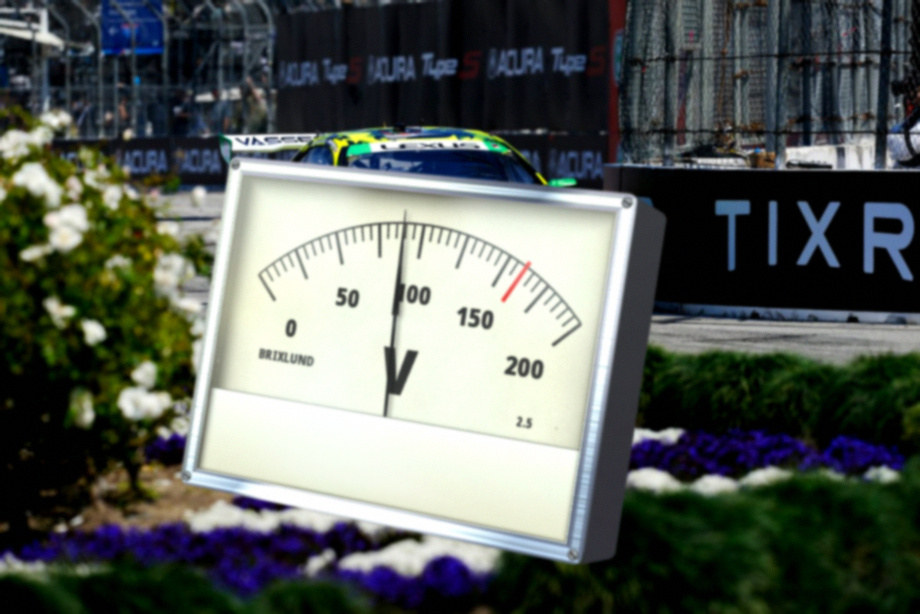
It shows 90; V
